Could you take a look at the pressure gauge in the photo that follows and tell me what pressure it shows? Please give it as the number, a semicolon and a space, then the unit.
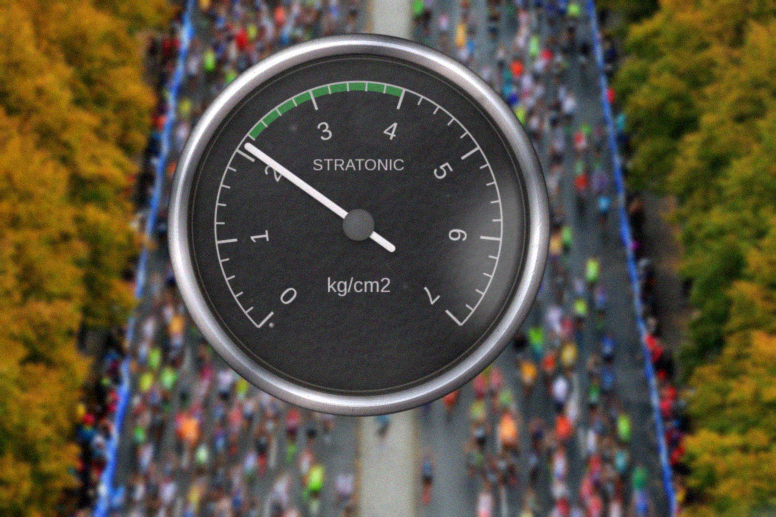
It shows 2.1; kg/cm²
